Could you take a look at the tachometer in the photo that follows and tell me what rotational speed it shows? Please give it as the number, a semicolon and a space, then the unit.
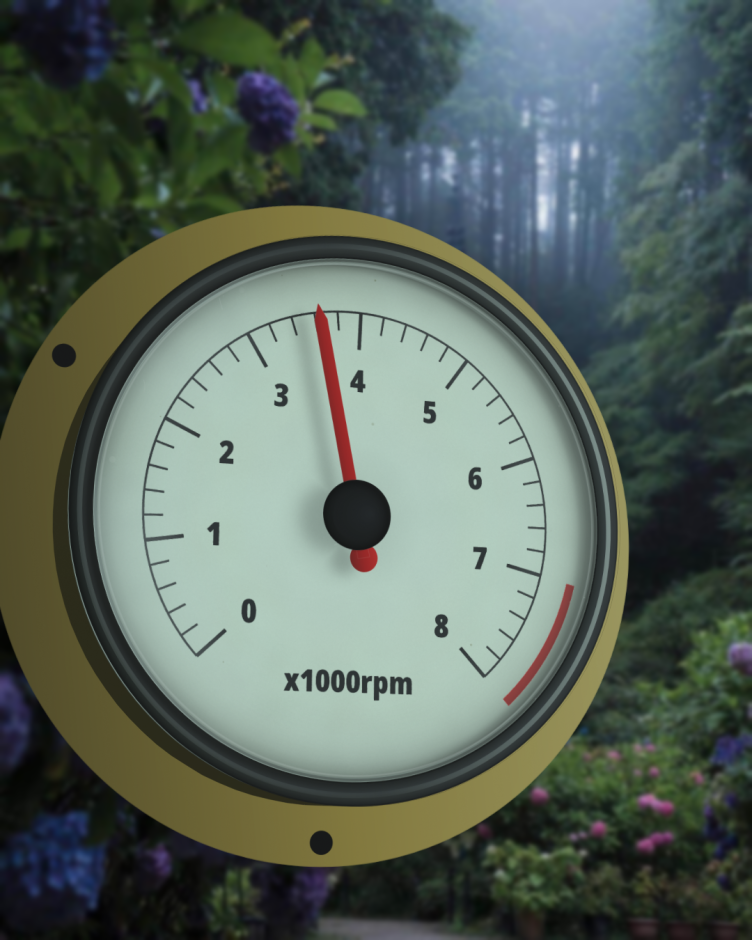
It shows 3600; rpm
